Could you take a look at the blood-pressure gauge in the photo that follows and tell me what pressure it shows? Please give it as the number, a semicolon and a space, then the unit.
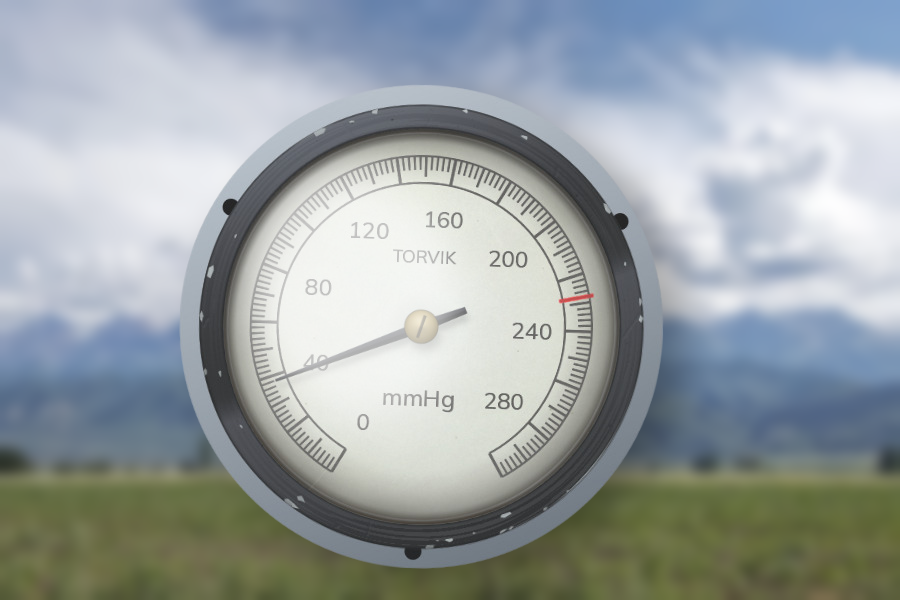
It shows 38; mmHg
